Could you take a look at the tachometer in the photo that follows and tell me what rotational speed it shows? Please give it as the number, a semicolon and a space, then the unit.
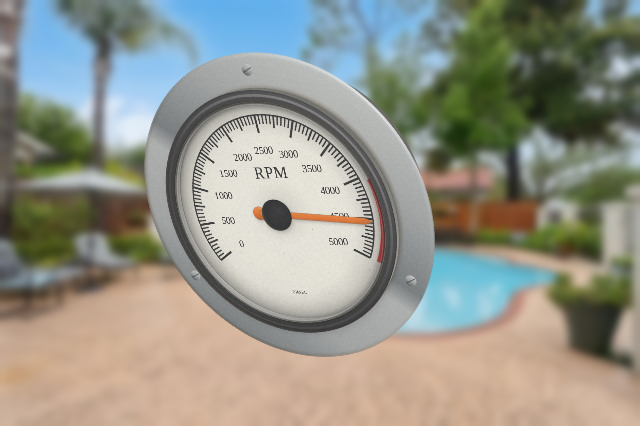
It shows 4500; rpm
